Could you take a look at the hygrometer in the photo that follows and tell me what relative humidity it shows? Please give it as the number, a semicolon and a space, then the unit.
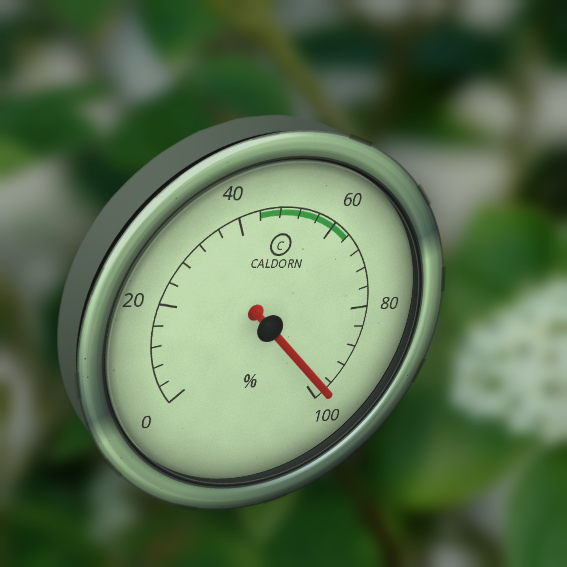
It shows 98; %
